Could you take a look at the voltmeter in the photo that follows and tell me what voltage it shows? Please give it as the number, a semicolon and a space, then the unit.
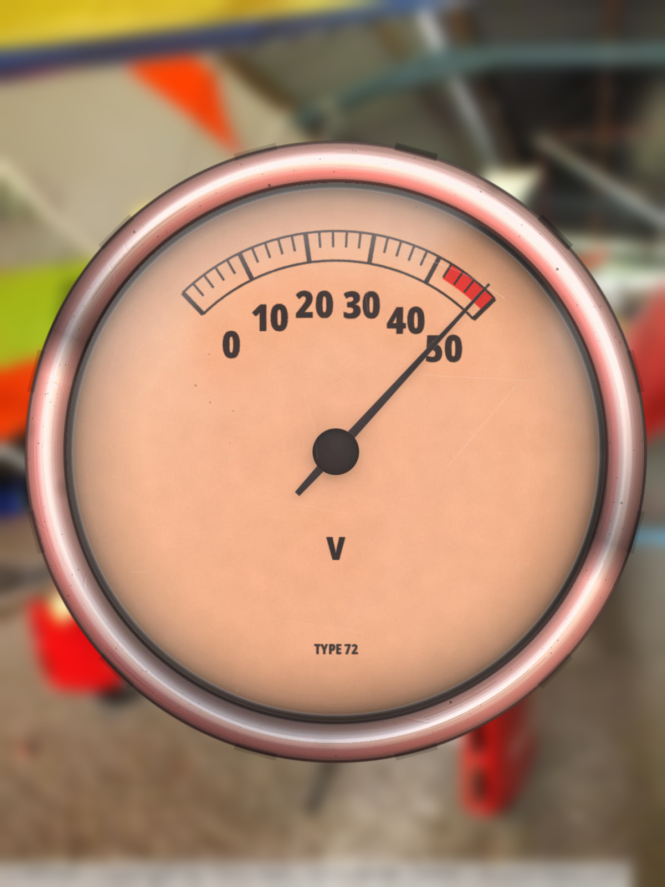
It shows 48; V
